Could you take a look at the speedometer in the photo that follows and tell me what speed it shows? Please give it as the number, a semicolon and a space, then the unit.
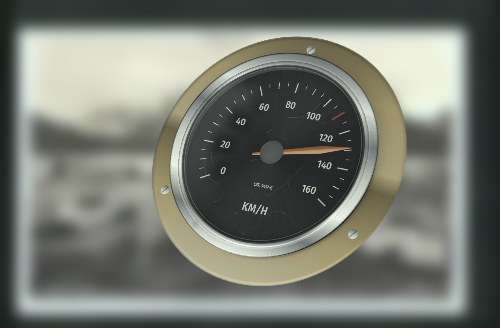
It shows 130; km/h
